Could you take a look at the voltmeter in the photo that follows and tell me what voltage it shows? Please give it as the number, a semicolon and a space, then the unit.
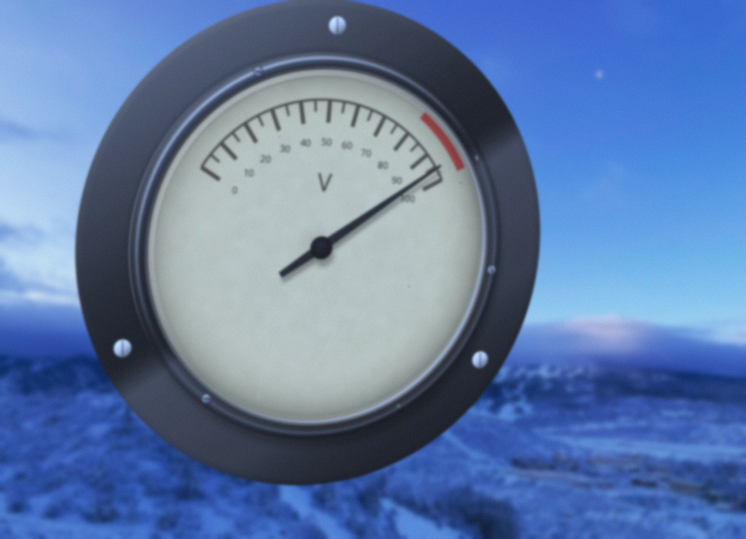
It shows 95; V
